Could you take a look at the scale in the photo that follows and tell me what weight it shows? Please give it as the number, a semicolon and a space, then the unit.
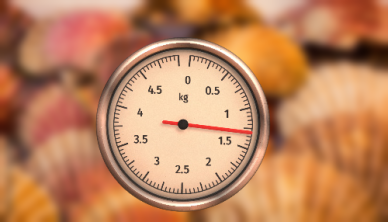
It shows 1.3; kg
